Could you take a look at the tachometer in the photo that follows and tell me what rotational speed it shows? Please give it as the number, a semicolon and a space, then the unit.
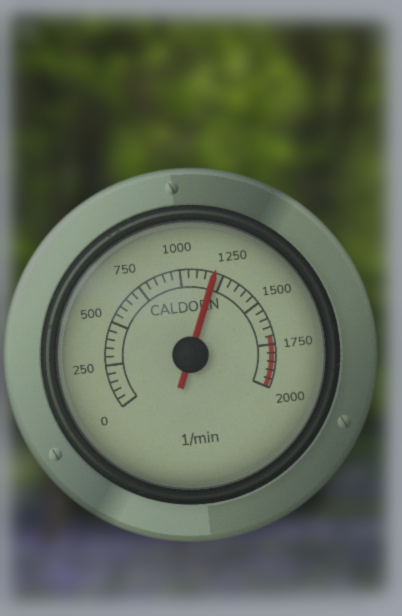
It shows 1200; rpm
